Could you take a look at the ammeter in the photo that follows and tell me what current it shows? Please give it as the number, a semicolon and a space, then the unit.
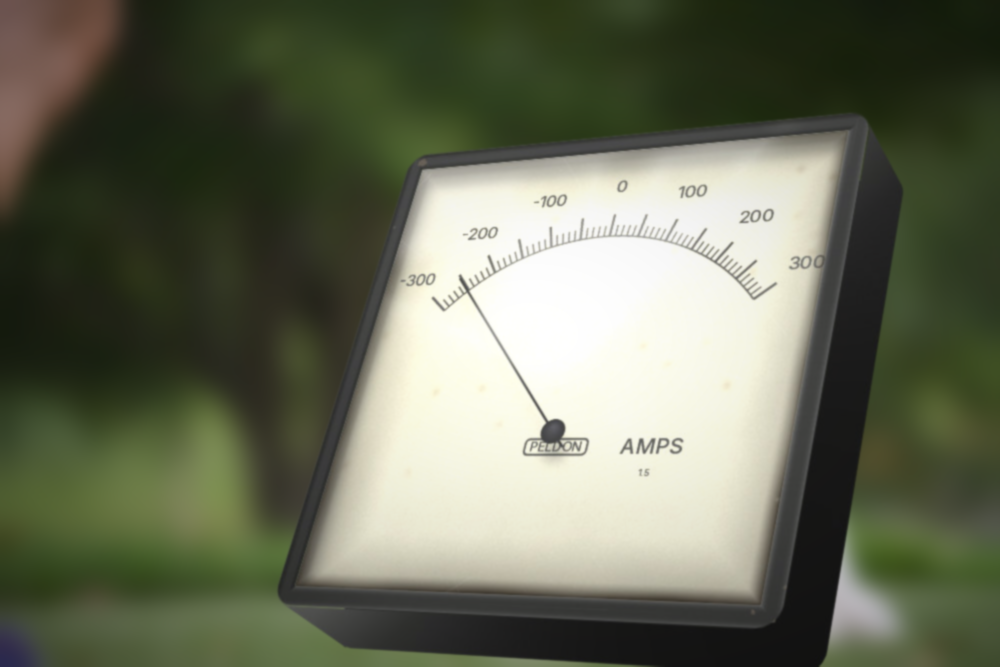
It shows -250; A
